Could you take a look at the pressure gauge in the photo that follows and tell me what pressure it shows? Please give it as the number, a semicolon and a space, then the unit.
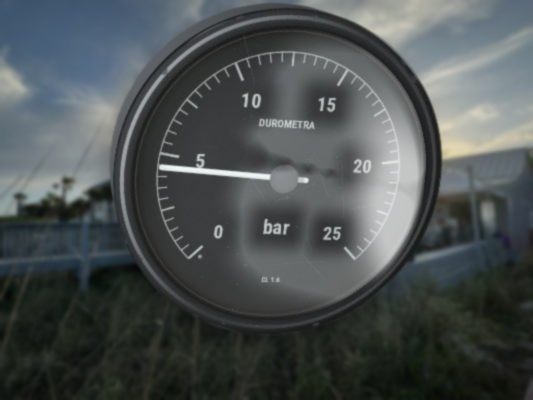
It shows 4.5; bar
